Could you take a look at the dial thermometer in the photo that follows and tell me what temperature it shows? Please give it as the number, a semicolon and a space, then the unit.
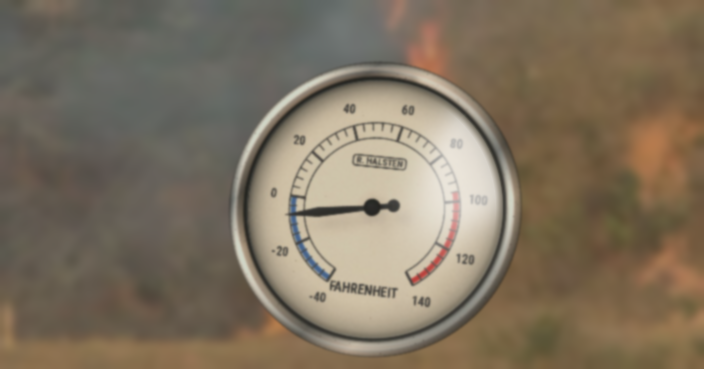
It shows -8; °F
